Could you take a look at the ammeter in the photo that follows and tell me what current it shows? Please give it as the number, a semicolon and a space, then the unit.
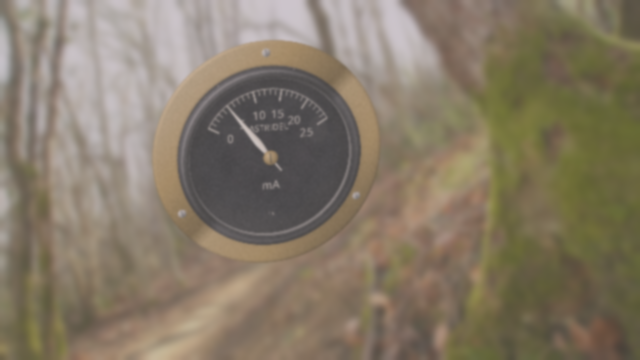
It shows 5; mA
